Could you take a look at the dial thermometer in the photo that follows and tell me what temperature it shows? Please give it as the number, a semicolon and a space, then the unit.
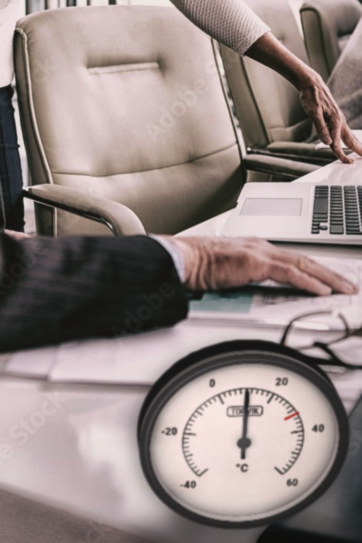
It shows 10; °C
